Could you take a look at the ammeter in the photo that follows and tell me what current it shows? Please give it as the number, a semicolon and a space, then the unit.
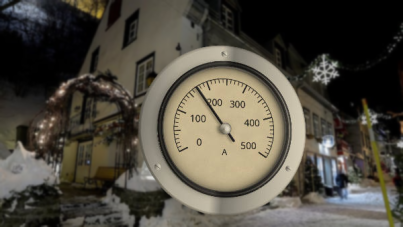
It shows 170; A
